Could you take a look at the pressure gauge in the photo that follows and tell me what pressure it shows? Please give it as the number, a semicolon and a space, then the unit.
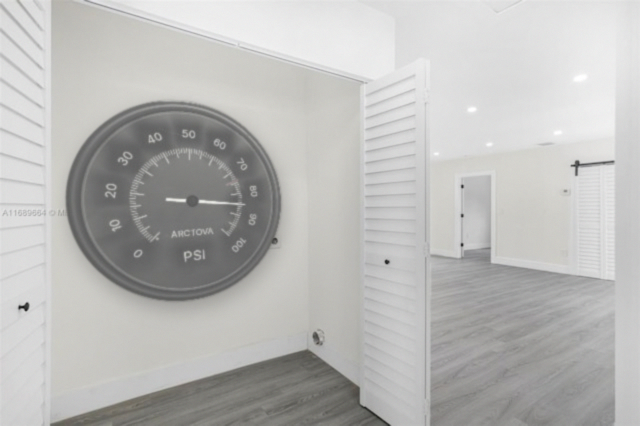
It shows 85; psi
